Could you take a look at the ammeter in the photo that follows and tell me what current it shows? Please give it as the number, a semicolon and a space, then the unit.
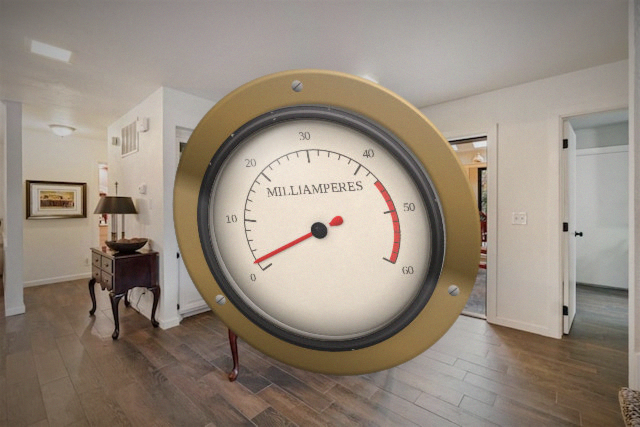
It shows 2; mA
